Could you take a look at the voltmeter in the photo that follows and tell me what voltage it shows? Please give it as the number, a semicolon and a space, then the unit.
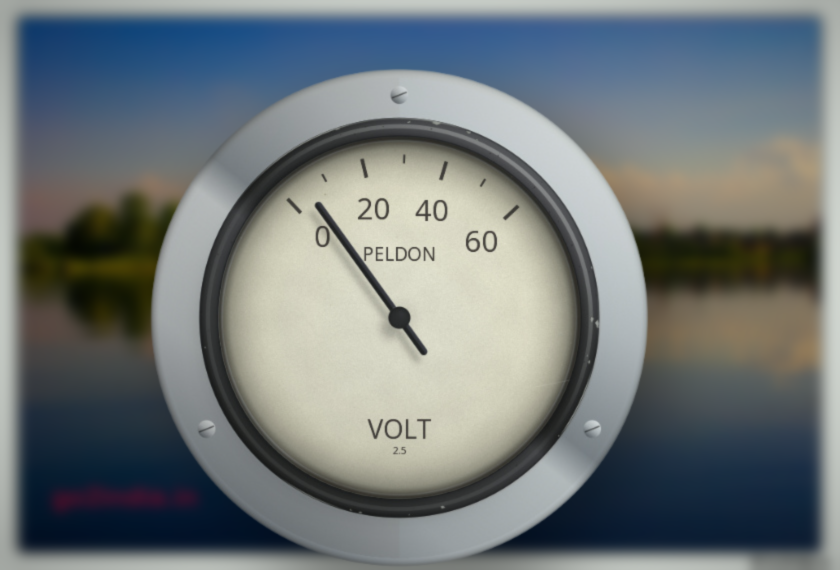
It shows 5; V
